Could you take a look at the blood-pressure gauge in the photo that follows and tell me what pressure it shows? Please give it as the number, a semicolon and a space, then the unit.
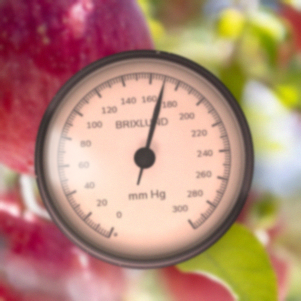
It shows 170; mmHg
